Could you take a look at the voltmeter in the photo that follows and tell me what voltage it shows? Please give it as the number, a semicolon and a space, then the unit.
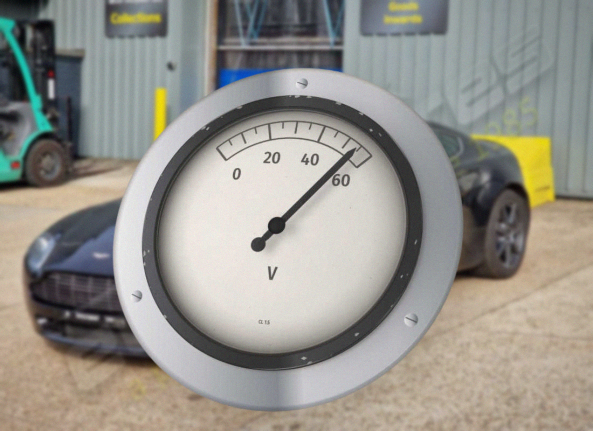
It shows 55; V
